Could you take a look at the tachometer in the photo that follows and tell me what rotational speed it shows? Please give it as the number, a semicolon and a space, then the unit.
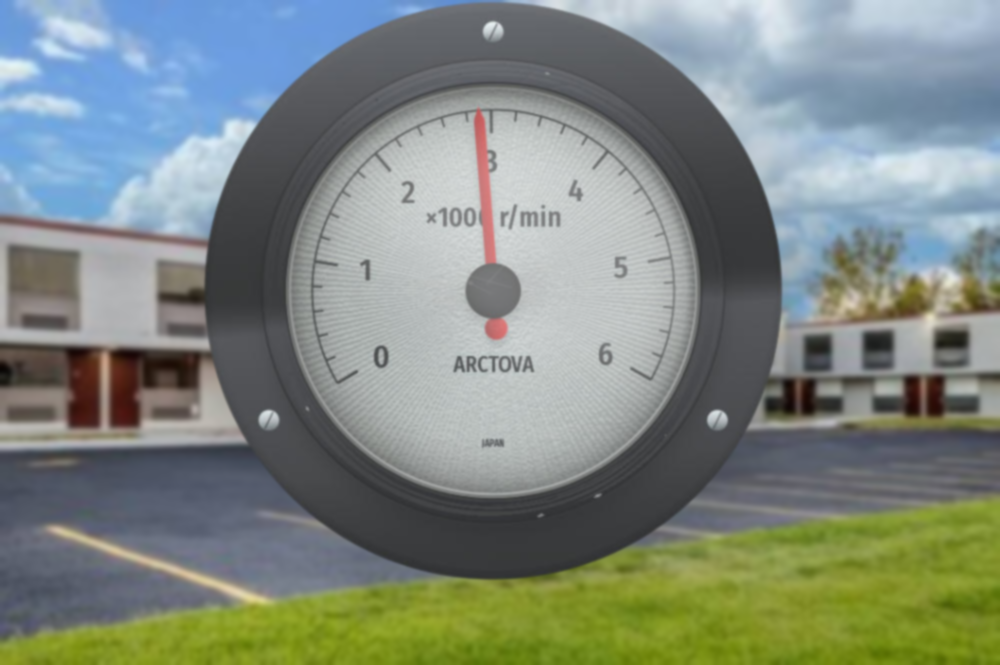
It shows 2900; rpm
